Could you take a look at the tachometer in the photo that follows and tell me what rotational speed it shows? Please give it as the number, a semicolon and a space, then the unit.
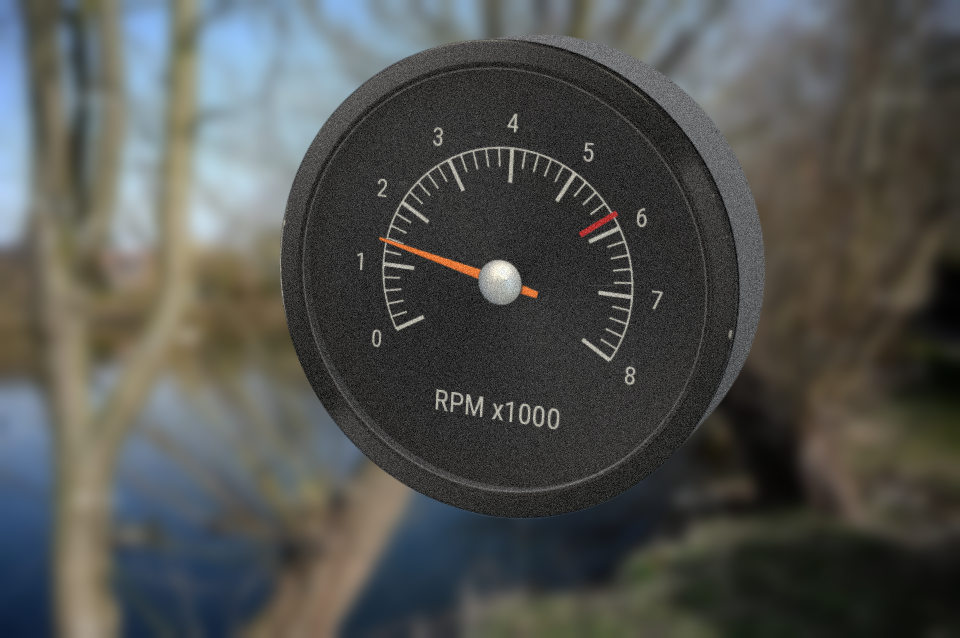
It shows 1400; rpm
